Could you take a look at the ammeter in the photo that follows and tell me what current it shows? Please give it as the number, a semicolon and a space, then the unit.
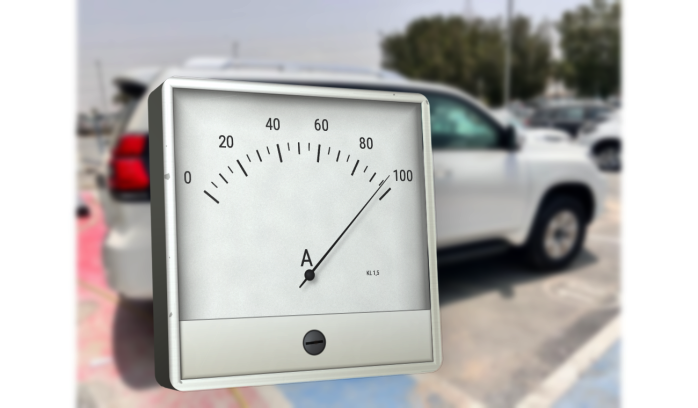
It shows 95; A
